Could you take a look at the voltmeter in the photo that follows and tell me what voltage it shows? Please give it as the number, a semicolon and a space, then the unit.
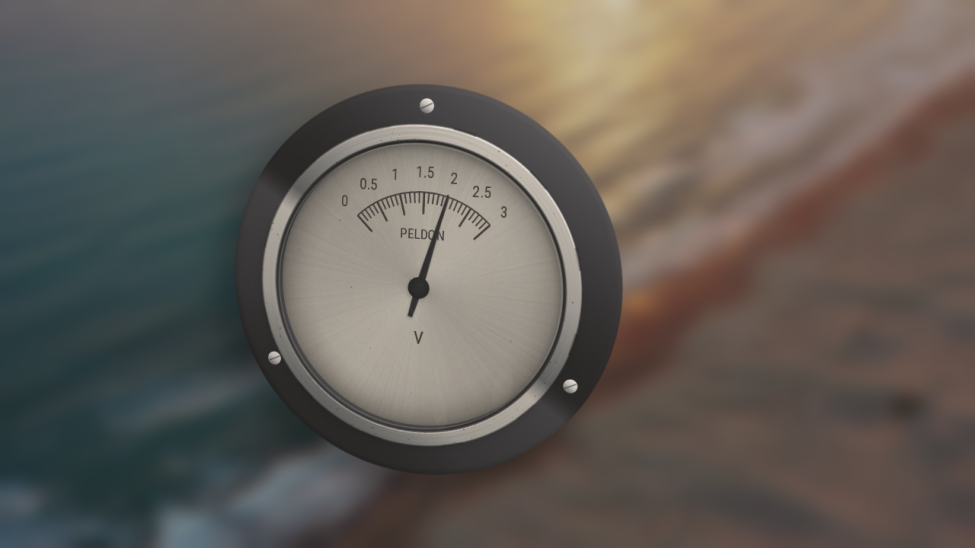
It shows 2; V
